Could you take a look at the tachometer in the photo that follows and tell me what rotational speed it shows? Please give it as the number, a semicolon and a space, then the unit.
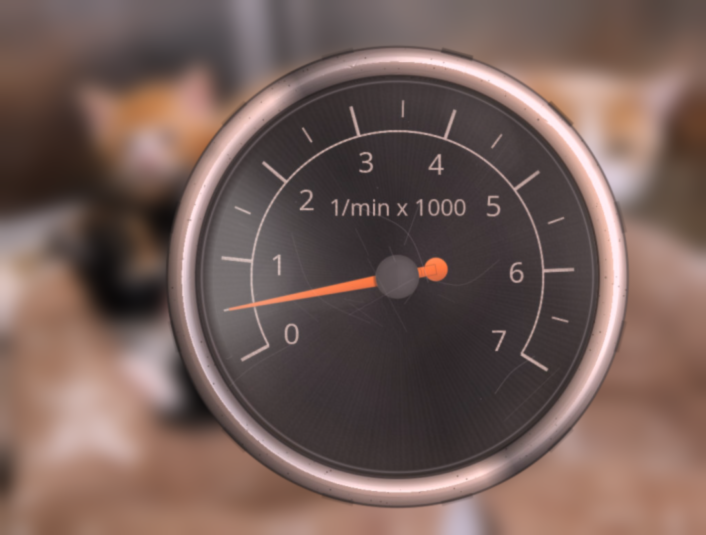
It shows 500; rpm
